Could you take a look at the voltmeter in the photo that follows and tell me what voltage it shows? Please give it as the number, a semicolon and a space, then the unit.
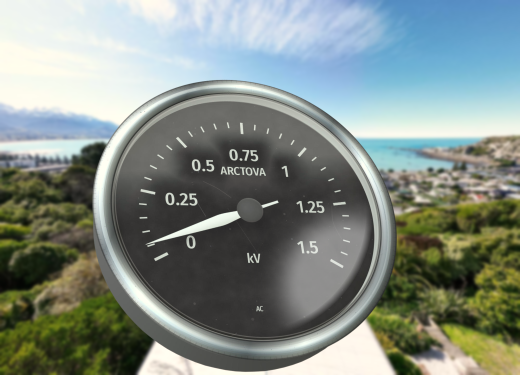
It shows 0.05; kV
